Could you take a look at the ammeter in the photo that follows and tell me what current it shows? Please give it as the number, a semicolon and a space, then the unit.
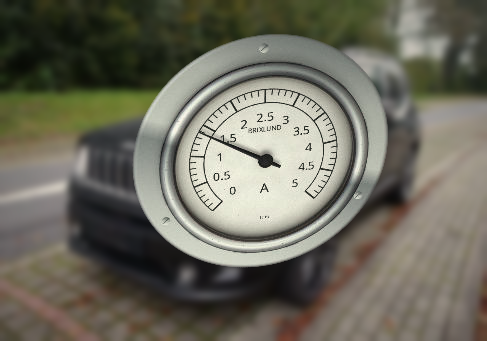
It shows 1.4; A
